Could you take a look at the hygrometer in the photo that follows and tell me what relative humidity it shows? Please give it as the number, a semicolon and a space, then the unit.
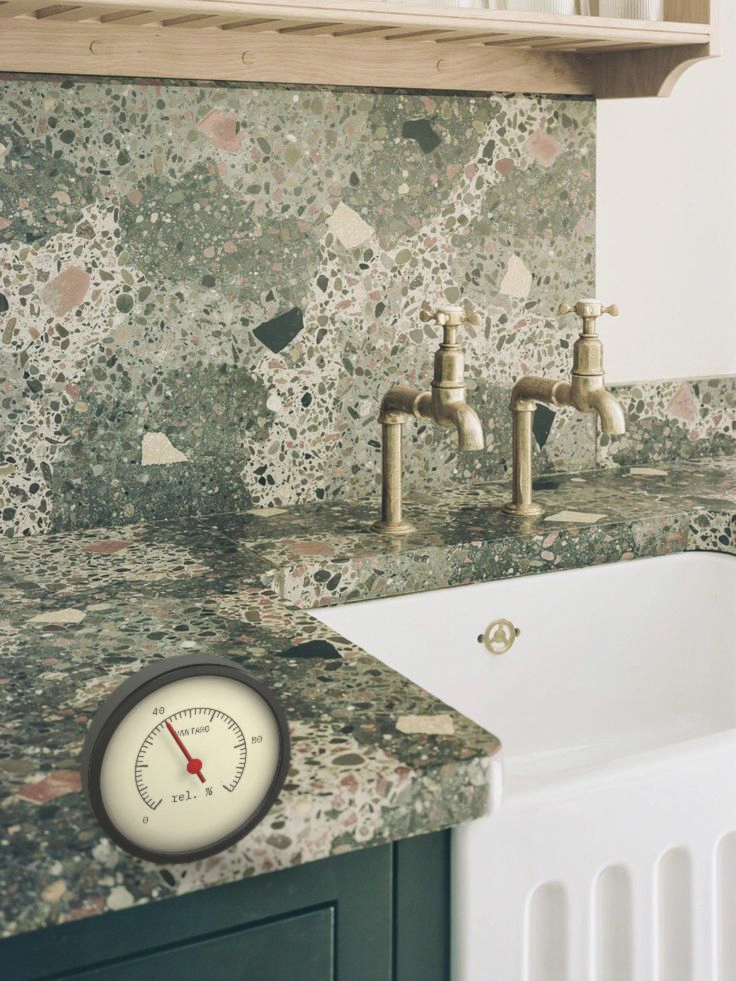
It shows 40; %
